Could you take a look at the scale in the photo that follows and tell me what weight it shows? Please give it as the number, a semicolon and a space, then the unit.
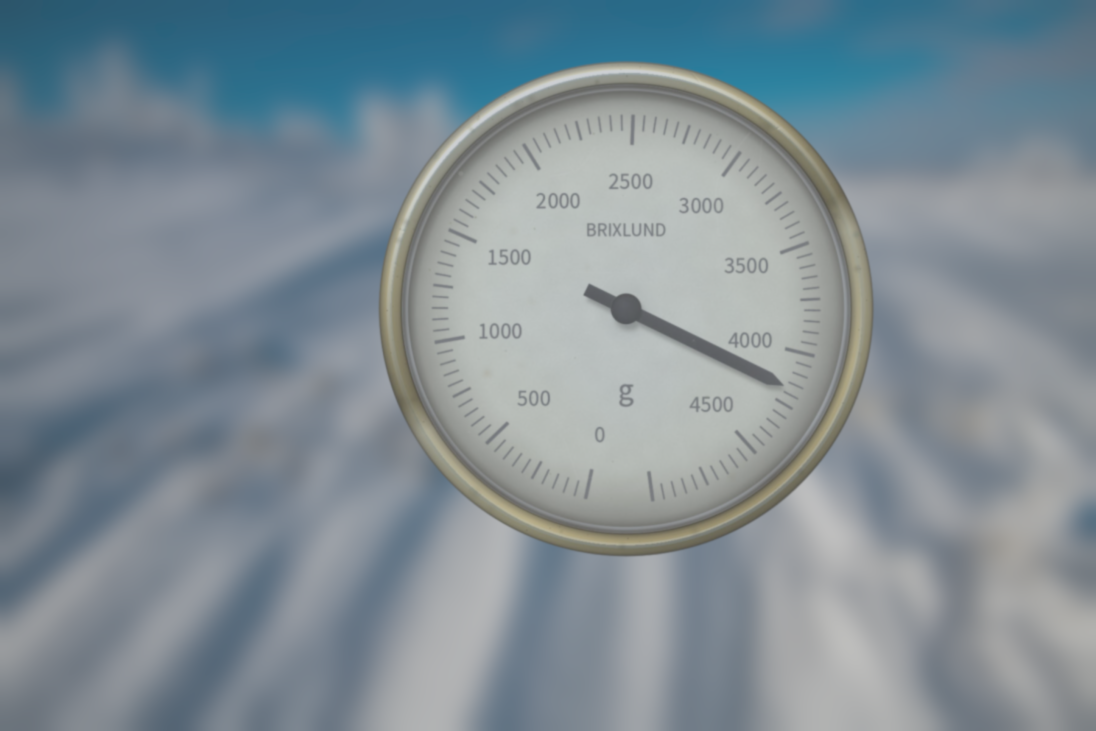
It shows 4175; g
